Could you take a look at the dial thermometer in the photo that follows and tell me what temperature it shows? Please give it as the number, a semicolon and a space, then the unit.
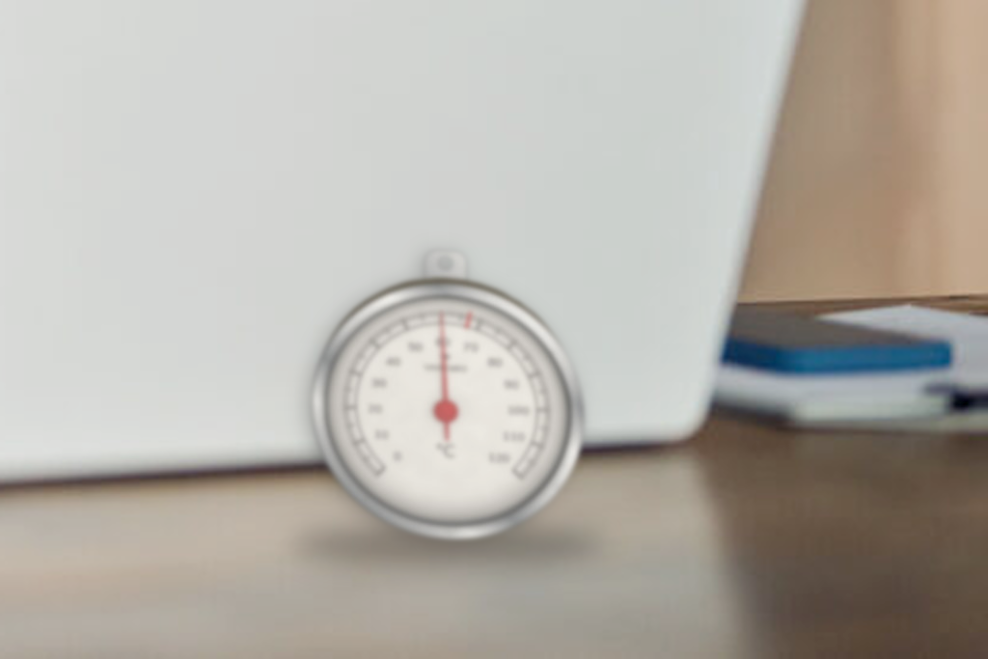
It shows 60; °C
